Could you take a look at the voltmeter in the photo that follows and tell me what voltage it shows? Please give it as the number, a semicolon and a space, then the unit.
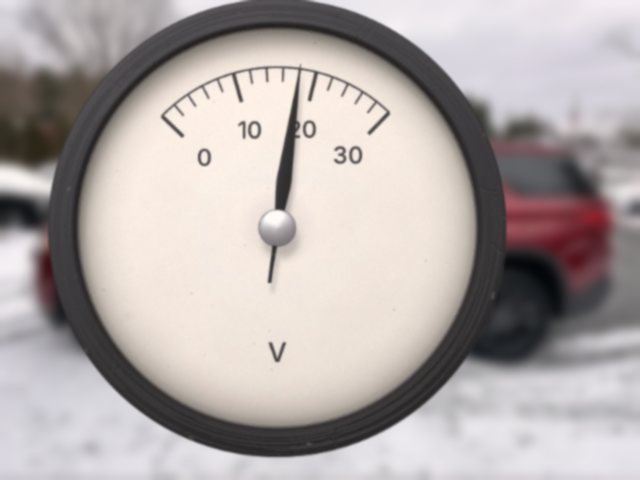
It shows 18; V
